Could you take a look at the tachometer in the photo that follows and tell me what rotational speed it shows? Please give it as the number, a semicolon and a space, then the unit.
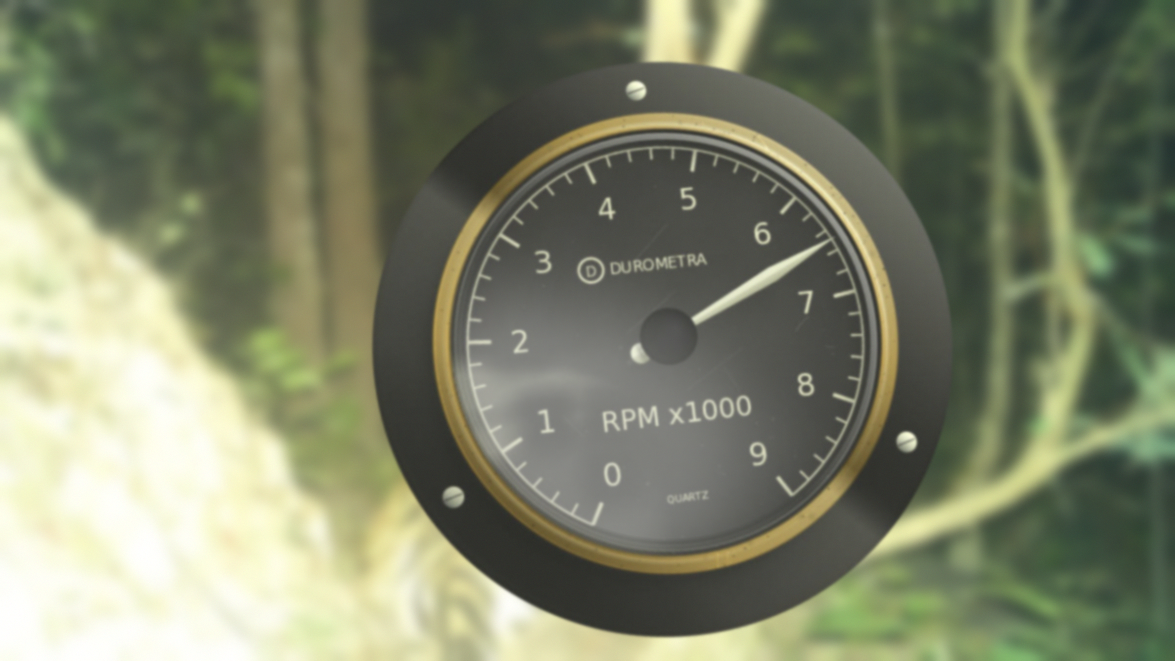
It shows 6500; rpm
